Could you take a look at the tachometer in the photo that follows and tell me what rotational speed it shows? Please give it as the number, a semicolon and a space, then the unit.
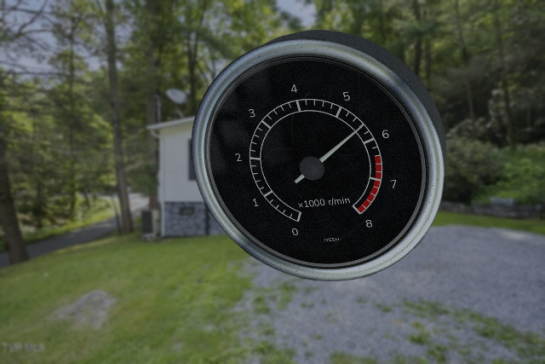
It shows 5600; rpm
